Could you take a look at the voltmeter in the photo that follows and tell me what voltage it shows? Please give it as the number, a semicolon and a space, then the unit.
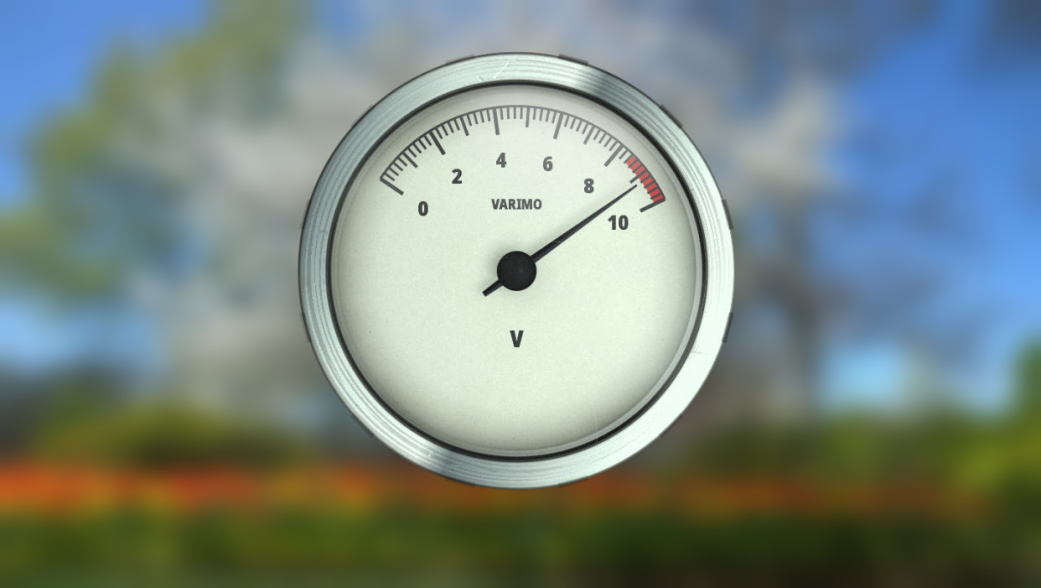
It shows 9.2; V
